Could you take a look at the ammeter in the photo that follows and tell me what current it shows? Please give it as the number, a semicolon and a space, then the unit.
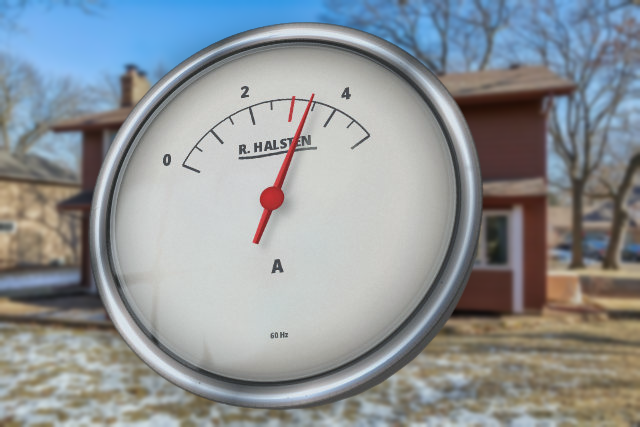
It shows 3.5; A
